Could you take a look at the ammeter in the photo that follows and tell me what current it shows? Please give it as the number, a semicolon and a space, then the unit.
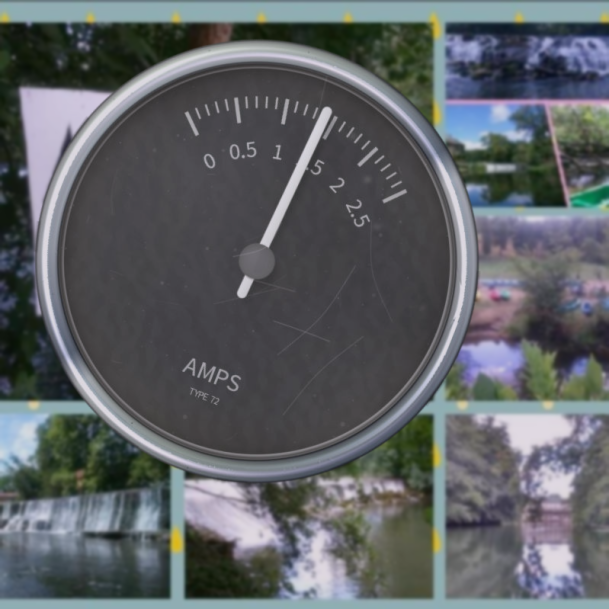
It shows 1.4; A
